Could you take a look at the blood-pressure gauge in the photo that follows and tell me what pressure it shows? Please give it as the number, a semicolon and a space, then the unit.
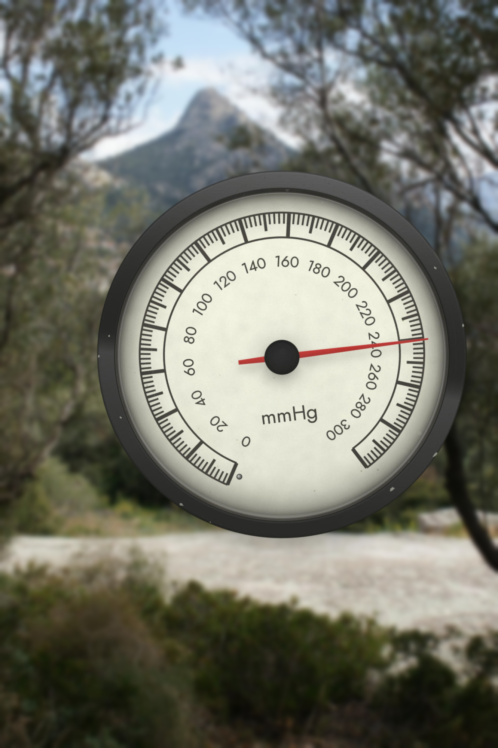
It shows 240; mmHg
